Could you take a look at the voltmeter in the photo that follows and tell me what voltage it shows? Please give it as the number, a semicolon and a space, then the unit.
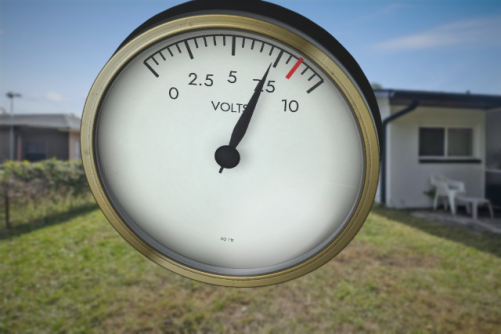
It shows 7.25; V
